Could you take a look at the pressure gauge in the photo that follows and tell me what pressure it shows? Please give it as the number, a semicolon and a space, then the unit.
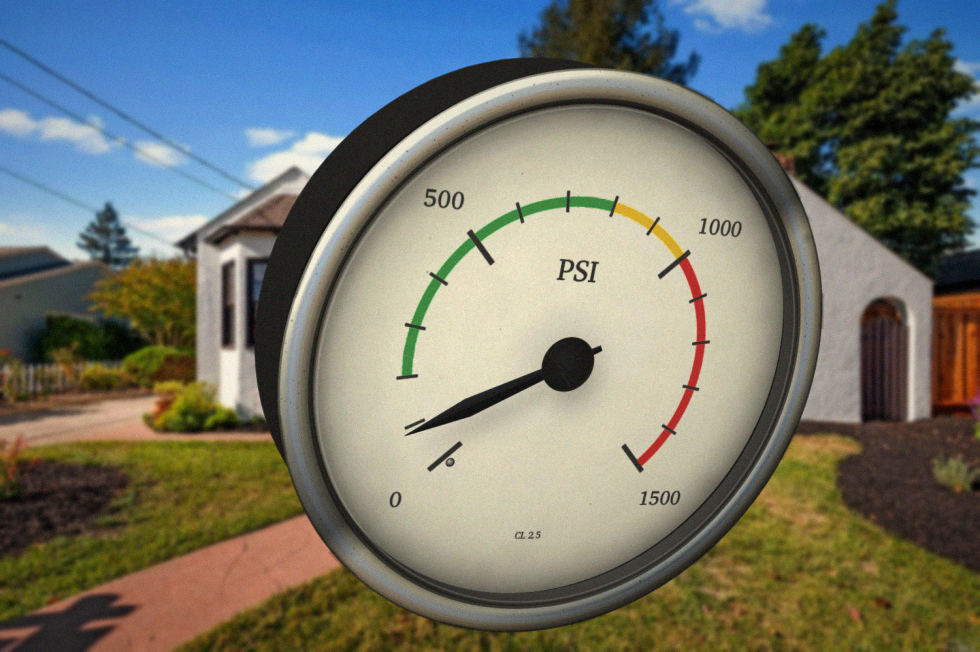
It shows 100; psi
